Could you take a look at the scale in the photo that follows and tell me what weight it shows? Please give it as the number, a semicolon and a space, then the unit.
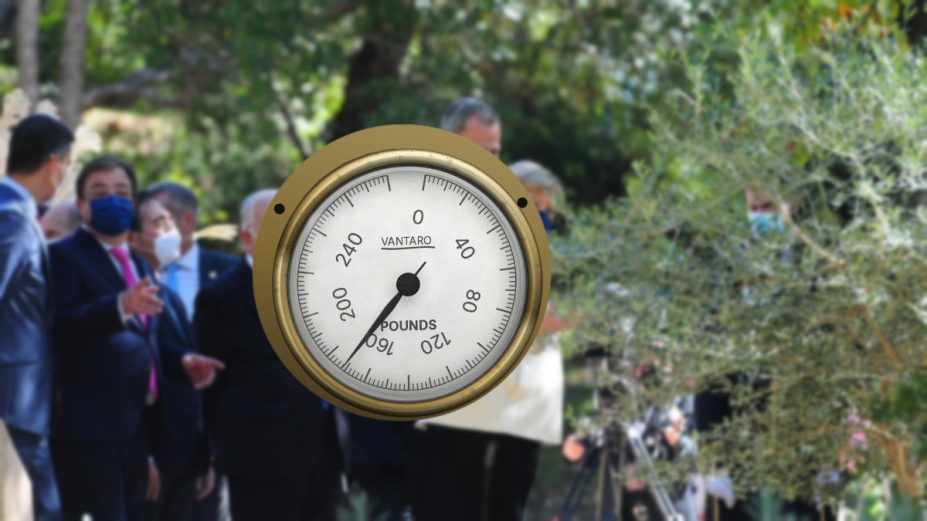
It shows 172; lb
